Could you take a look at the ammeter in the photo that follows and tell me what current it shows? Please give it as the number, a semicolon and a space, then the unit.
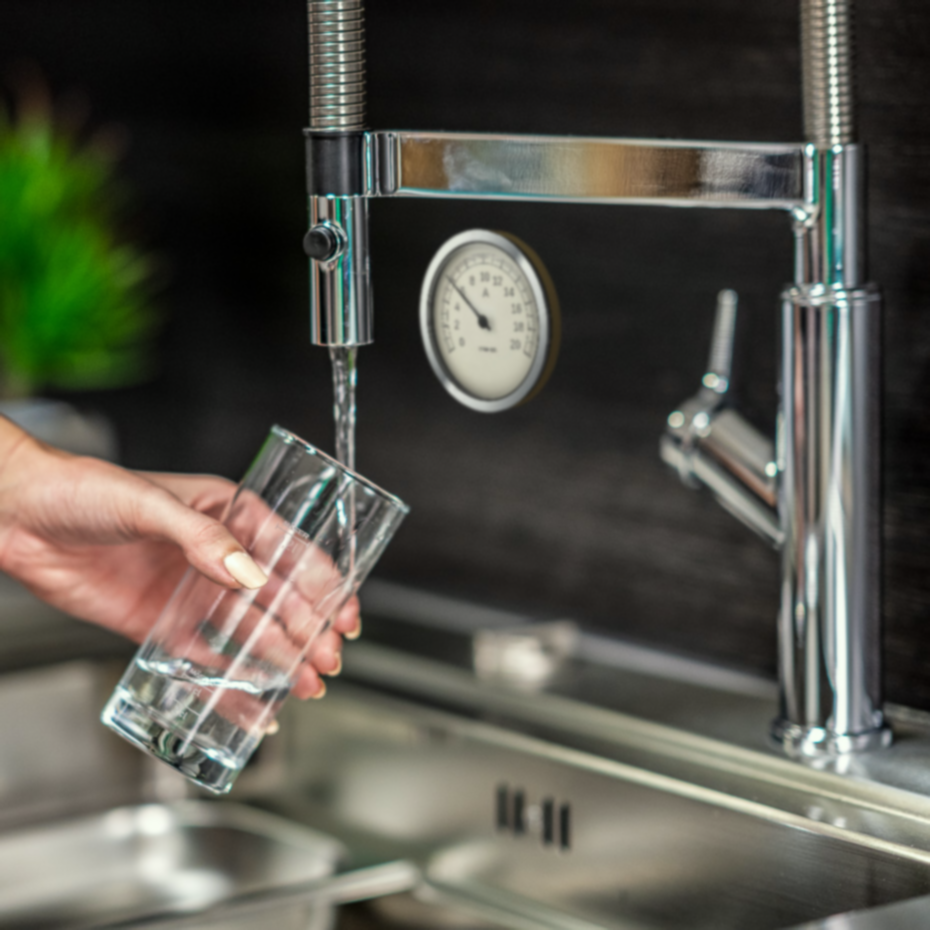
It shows 6; A
